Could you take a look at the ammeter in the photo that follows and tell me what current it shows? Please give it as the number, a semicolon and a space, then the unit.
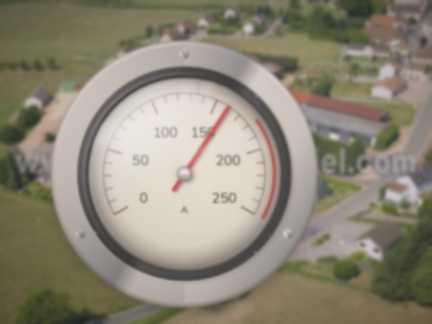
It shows 160; A
